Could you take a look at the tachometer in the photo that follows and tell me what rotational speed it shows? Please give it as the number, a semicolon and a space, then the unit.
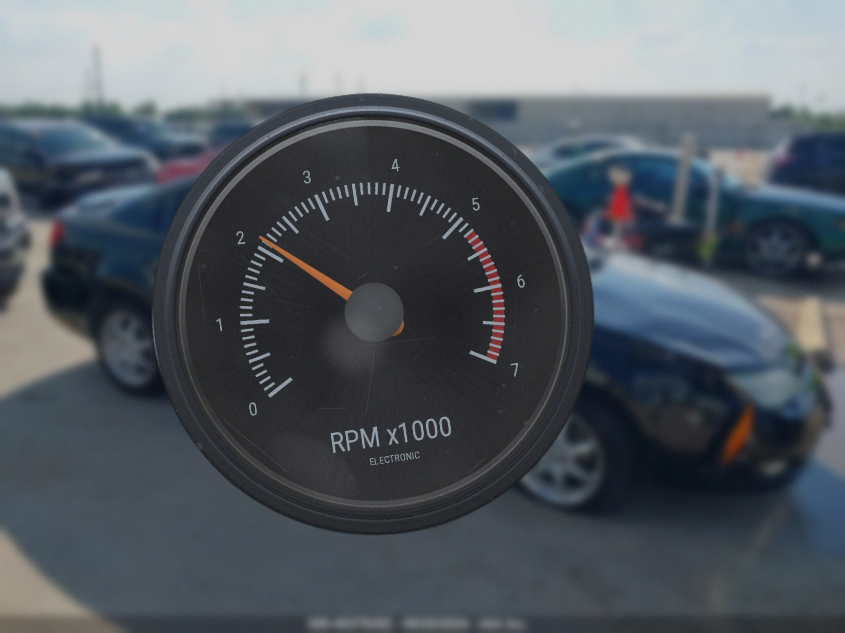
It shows 2100; rpm
